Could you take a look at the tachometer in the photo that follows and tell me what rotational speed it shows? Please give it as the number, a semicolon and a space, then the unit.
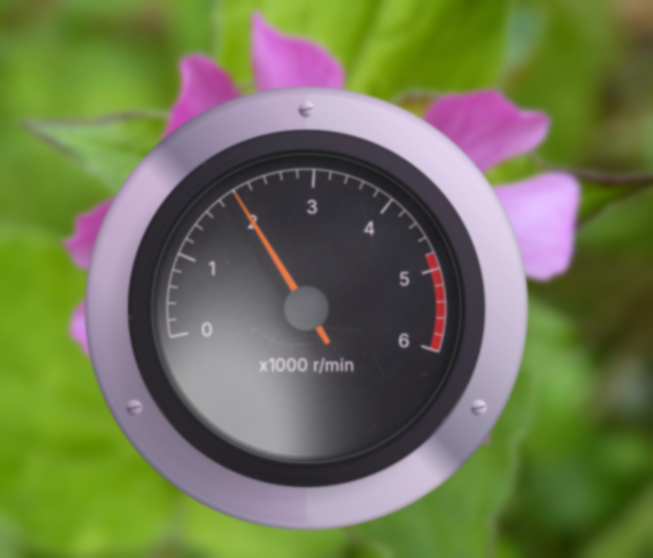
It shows 2000; rpm
